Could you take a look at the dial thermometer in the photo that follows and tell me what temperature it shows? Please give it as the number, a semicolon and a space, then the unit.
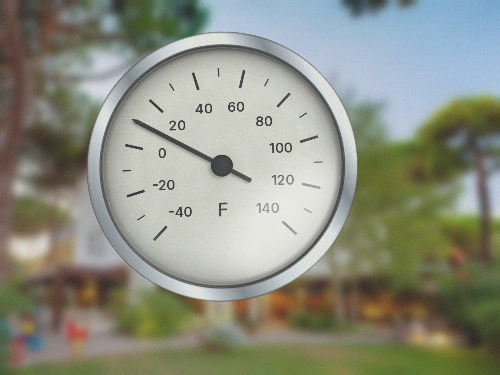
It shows 10; °F
